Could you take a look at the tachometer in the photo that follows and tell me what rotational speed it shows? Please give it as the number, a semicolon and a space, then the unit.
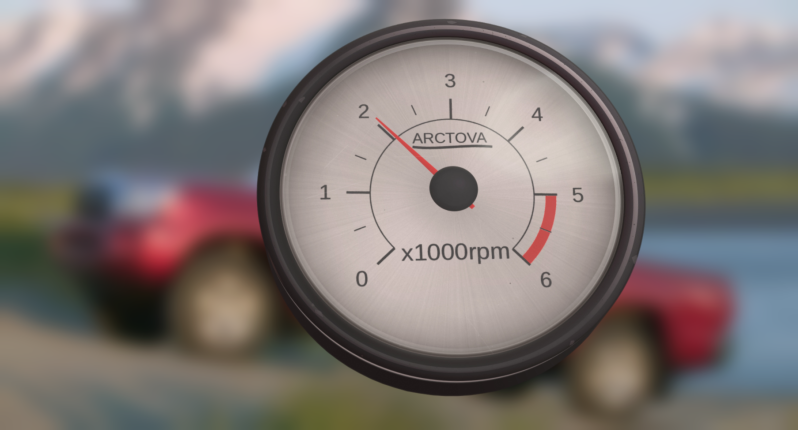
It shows 2000; rpm
